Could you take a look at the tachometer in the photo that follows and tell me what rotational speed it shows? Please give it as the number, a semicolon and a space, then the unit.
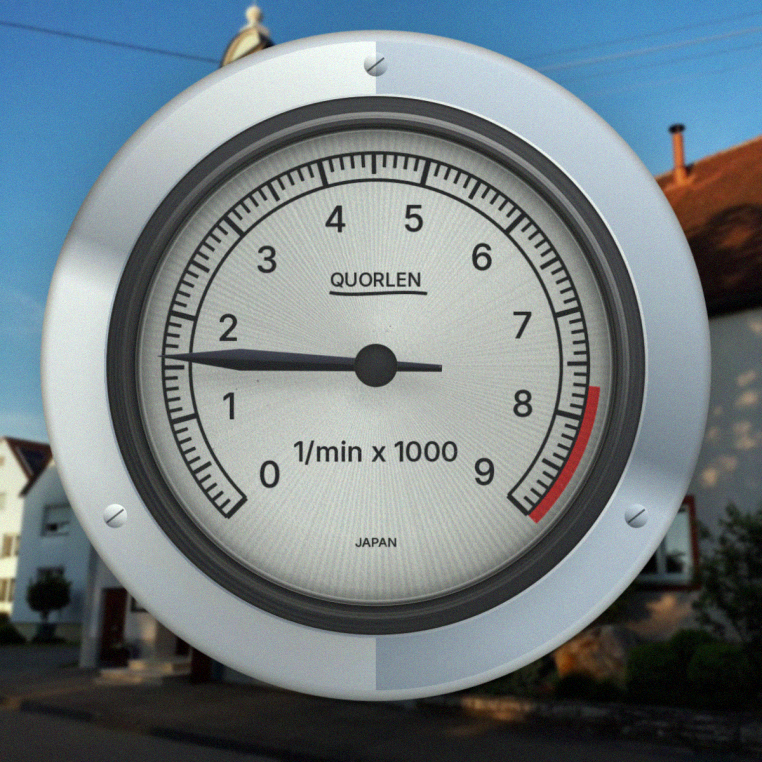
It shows 1600; rpm
